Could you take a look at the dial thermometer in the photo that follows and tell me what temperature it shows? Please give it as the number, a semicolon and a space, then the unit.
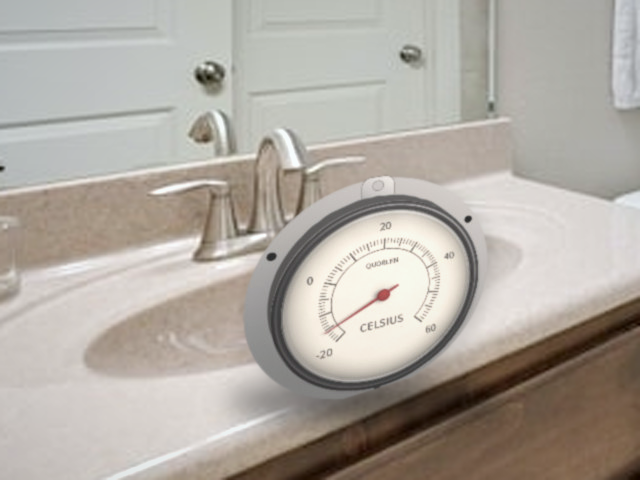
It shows -15; °C
